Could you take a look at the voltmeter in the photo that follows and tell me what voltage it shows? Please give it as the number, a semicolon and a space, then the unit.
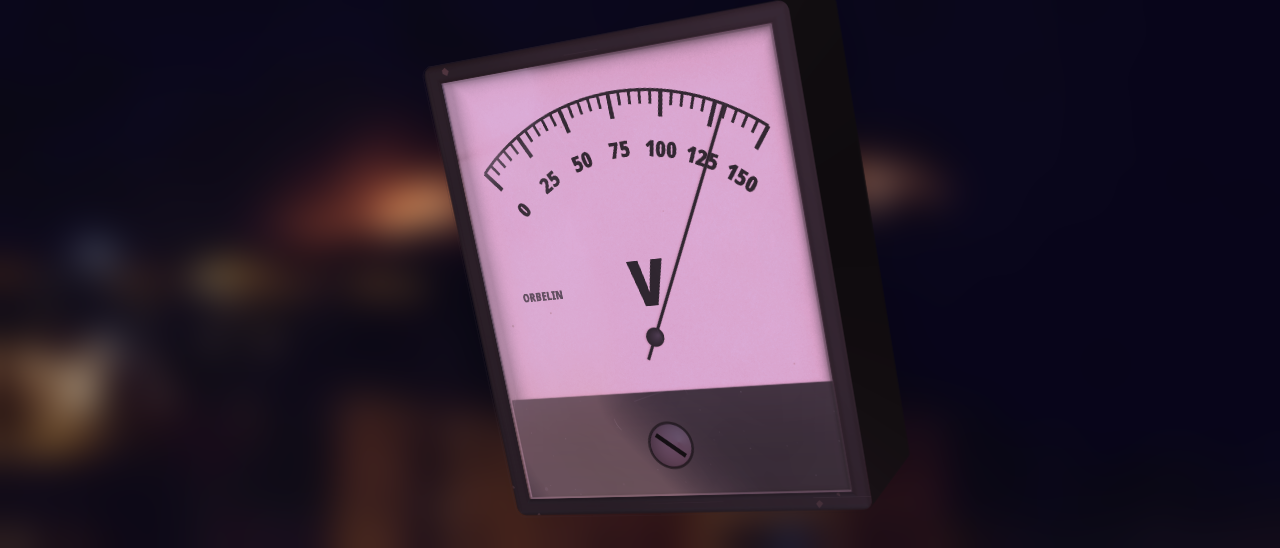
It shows 130; V
